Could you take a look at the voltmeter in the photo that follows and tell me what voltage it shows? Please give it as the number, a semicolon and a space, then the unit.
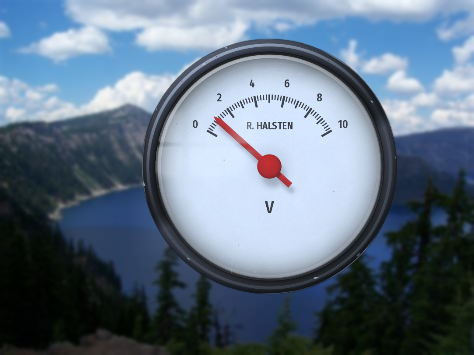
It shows 1; V
